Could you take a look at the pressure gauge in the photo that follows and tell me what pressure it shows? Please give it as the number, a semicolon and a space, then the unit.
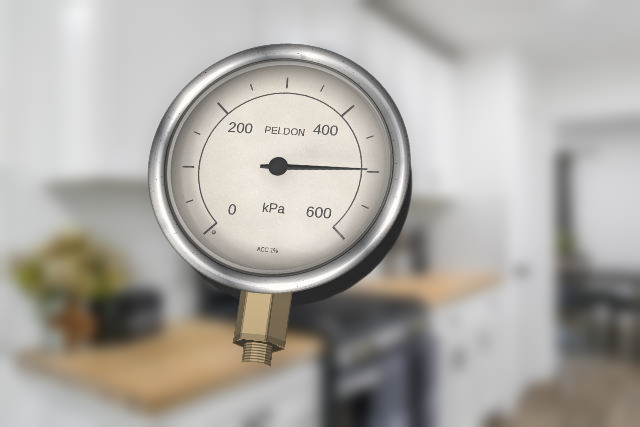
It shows 500; kPa
